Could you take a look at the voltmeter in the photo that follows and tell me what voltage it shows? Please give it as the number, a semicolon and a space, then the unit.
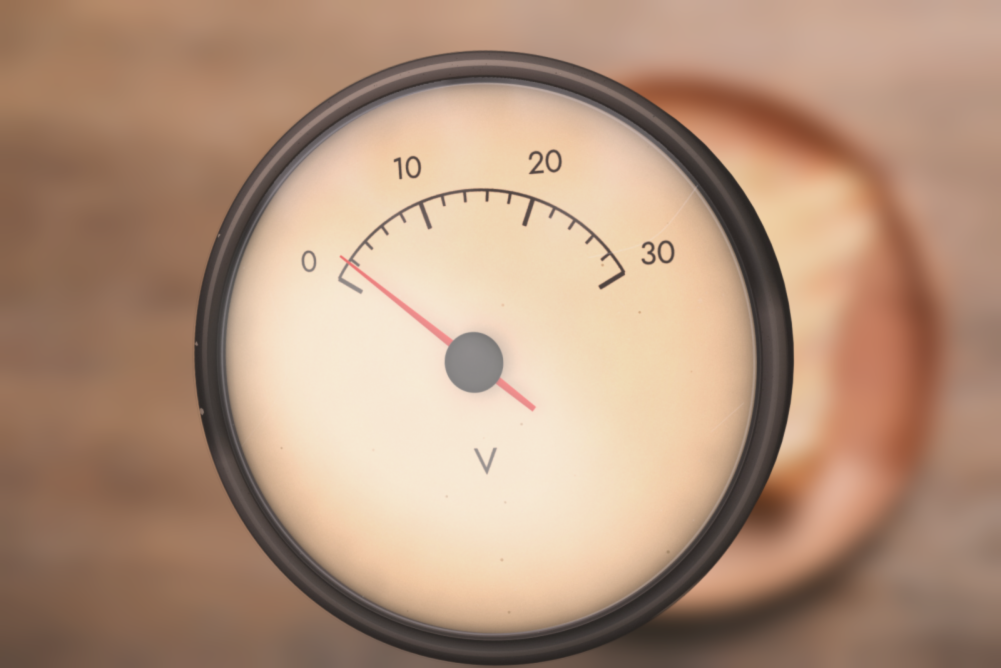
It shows 2; V
